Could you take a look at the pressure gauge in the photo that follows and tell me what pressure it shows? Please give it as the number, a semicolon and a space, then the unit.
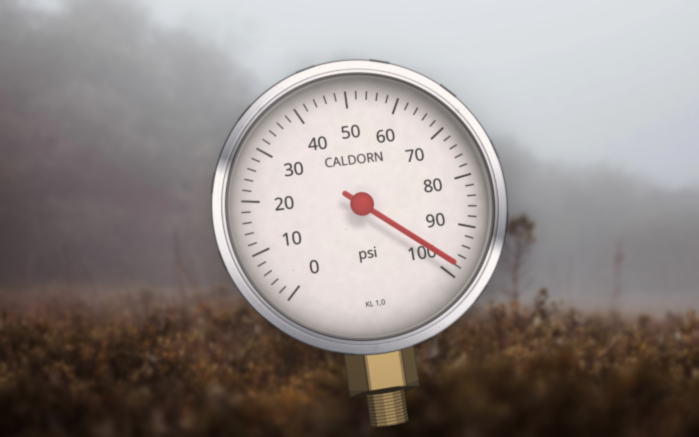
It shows 98; psi
